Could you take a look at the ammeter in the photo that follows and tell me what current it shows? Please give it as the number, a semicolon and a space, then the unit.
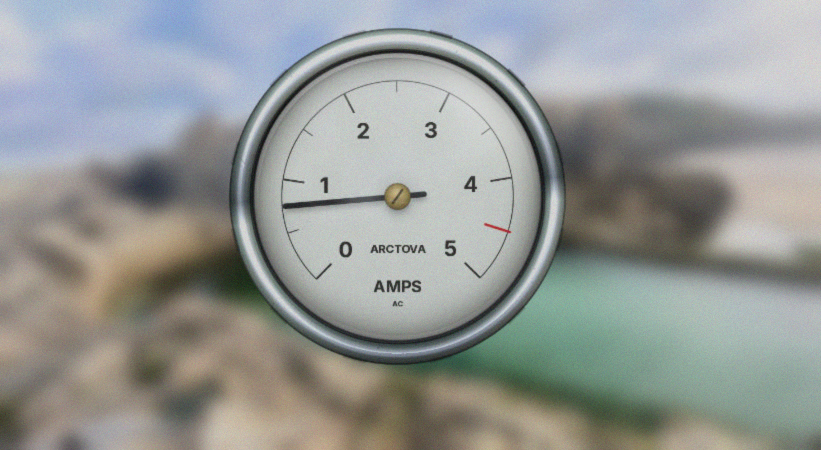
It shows 0.75; A
